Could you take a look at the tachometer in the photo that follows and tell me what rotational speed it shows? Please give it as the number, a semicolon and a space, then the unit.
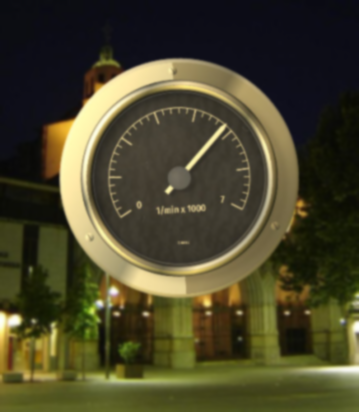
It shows 4800; rpm
